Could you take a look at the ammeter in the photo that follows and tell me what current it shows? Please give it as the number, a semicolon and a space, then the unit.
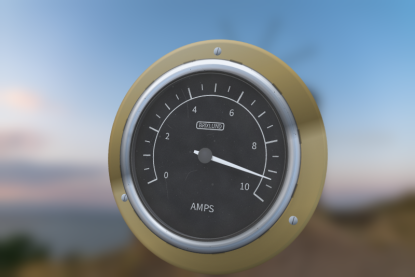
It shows 9.25; A
